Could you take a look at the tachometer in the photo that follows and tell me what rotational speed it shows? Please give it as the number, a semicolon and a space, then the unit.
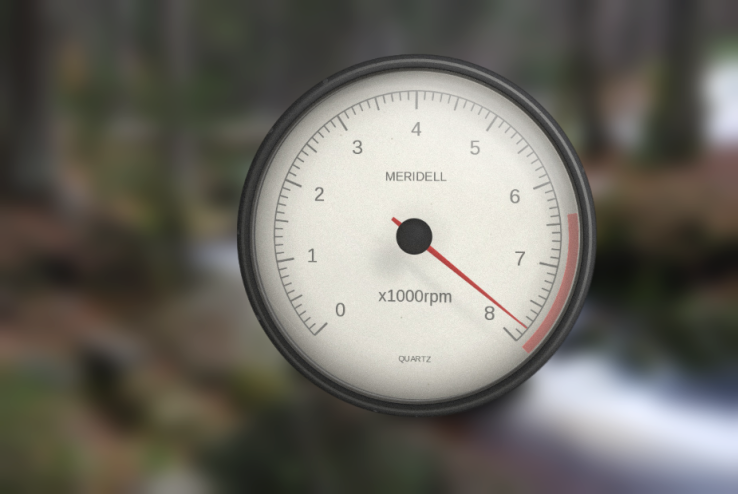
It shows 7800; rpm
